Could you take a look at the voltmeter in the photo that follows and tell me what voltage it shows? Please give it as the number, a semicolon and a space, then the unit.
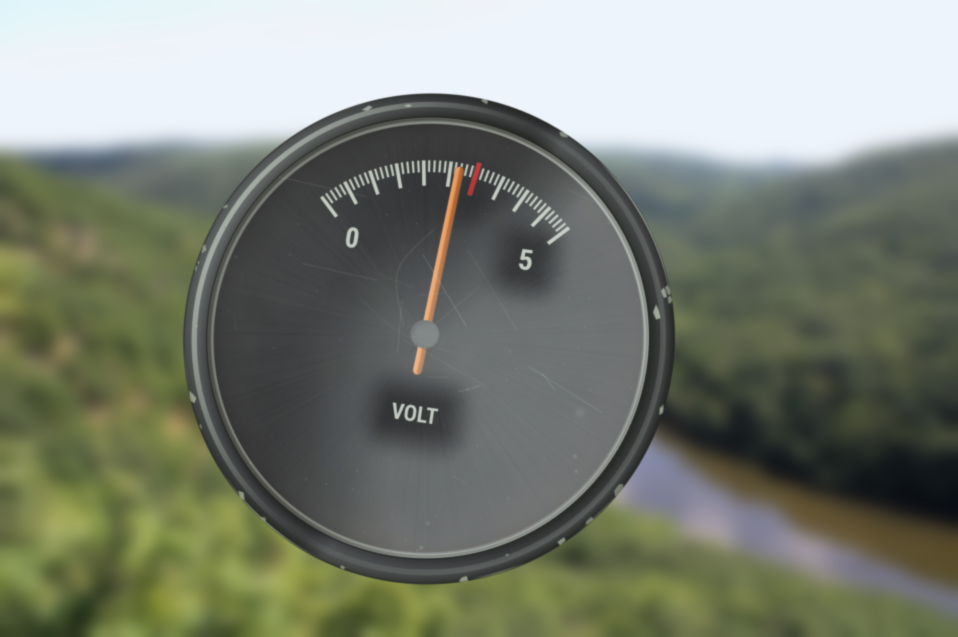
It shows 2.7; V
